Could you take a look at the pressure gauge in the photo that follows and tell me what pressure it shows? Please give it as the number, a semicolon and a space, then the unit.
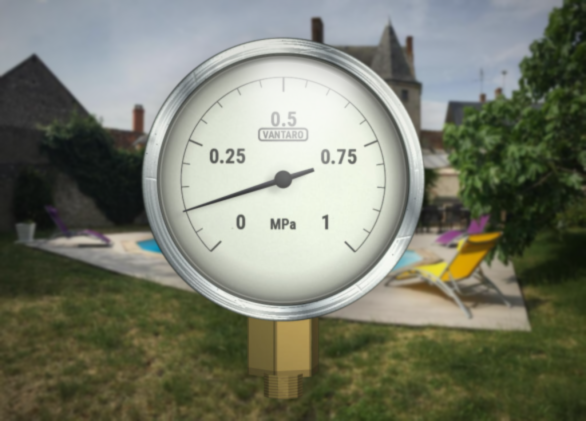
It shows 0.1; MPa
